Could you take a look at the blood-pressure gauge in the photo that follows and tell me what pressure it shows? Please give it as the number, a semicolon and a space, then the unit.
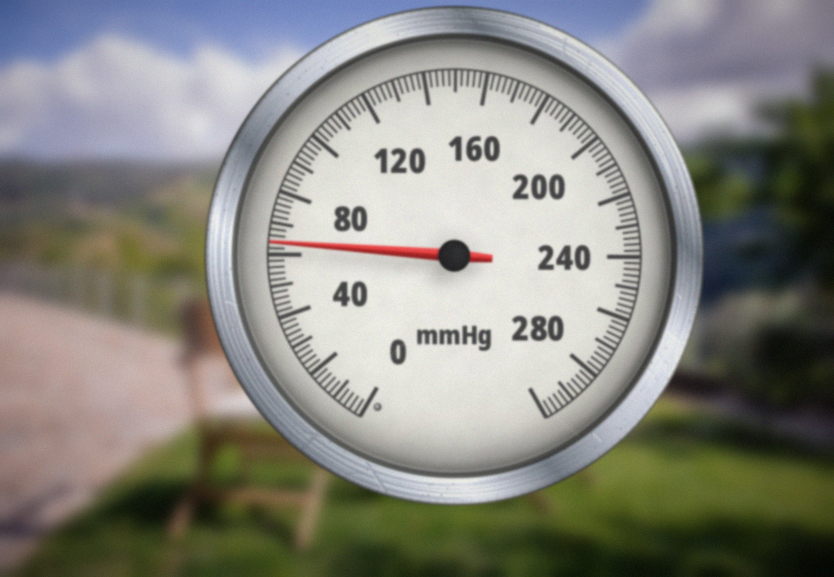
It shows 64; mmHg
